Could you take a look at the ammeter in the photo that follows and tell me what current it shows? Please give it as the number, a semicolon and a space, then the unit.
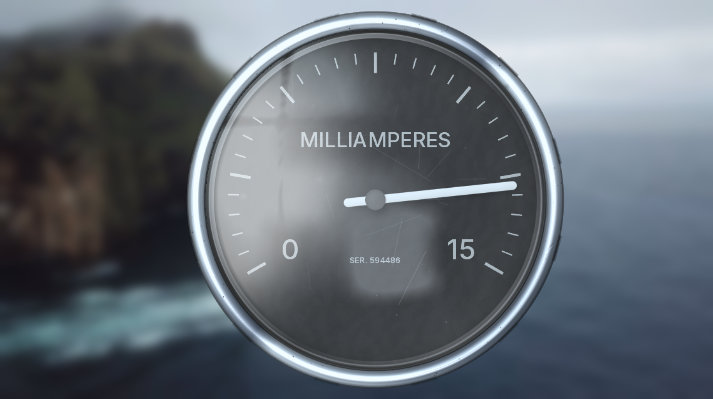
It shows 12.75; mA
